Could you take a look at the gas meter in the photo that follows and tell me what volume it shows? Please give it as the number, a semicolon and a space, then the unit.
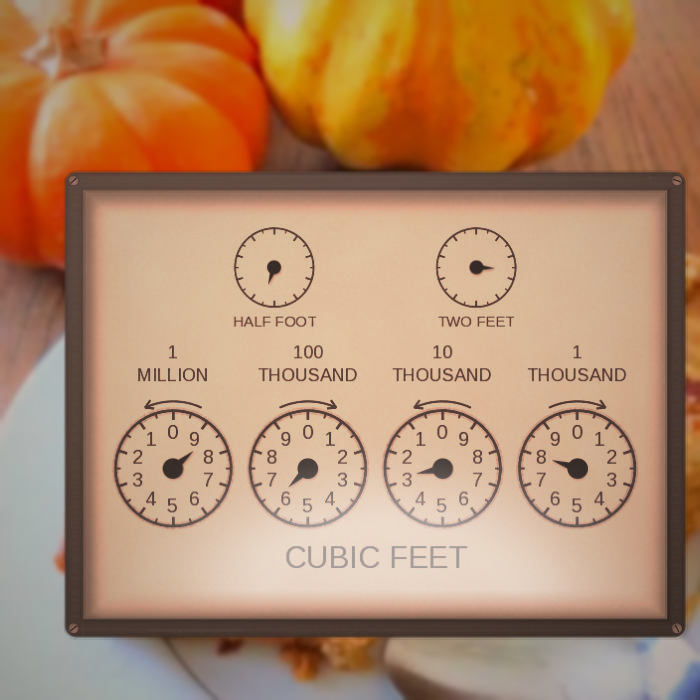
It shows 862800; ft³
